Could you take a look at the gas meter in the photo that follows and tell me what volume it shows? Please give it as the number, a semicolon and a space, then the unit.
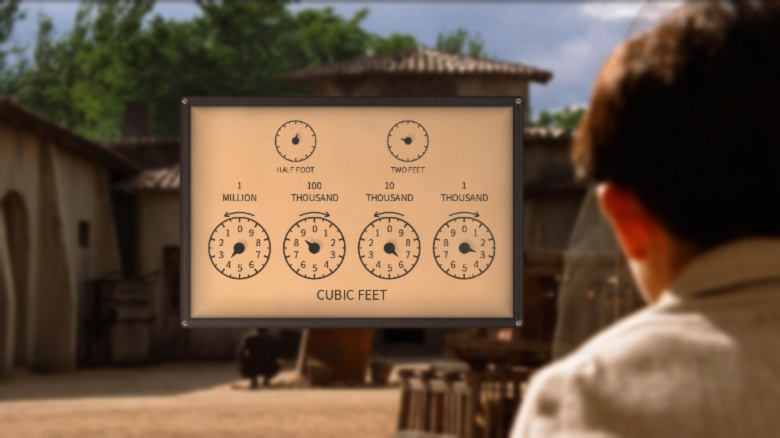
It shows 386300; ft³
